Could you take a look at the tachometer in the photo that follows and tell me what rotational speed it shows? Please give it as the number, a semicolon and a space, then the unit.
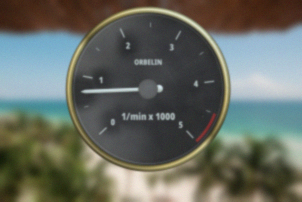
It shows 750; rpm
